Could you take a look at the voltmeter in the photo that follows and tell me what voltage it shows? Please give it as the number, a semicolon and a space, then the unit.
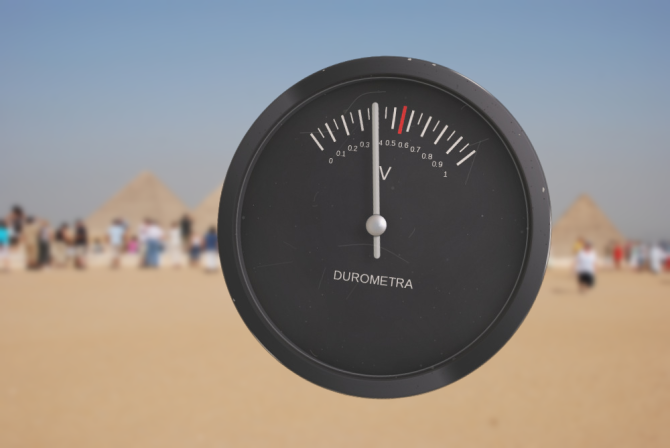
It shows 0.4; V
